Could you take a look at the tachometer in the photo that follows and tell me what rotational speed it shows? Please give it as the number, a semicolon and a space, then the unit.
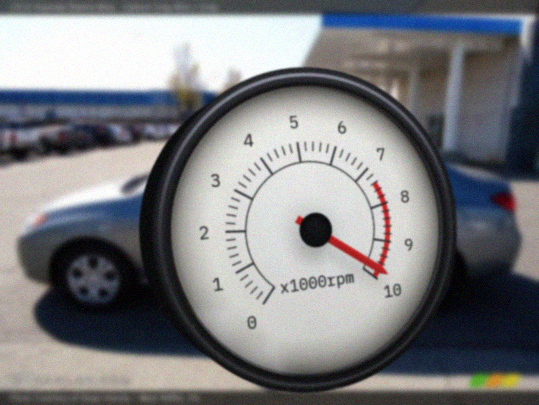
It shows 9800; rpm
